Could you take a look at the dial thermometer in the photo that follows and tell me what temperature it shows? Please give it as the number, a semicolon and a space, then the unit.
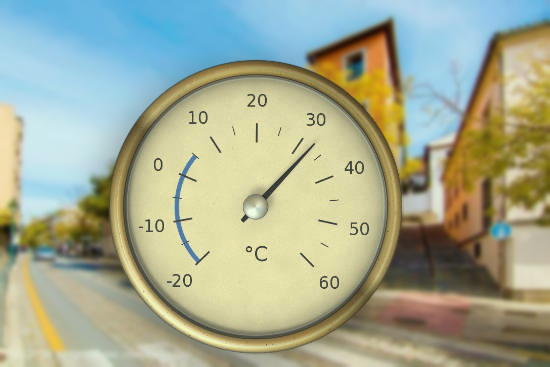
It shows 32.5; °C
